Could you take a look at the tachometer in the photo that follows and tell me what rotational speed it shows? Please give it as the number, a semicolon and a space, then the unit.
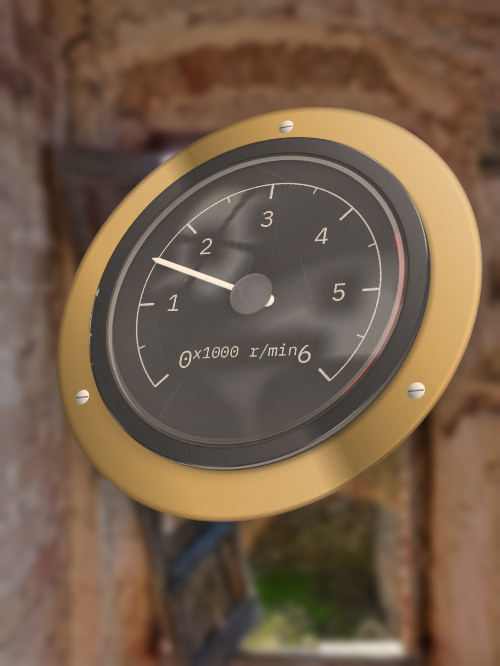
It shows 1500; rpm
